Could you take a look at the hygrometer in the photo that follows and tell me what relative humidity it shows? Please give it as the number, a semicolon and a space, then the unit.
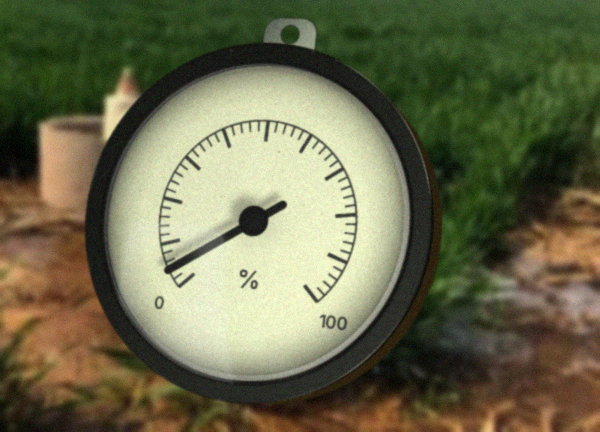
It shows 4; %
